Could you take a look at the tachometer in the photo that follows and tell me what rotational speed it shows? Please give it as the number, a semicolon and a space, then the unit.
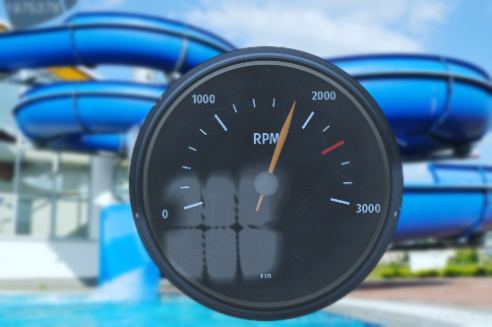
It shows 1800; rpm
